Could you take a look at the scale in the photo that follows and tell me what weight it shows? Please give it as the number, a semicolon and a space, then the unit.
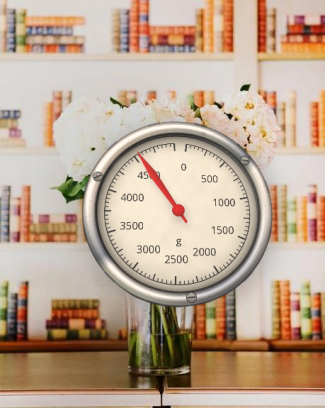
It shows 4550; g
